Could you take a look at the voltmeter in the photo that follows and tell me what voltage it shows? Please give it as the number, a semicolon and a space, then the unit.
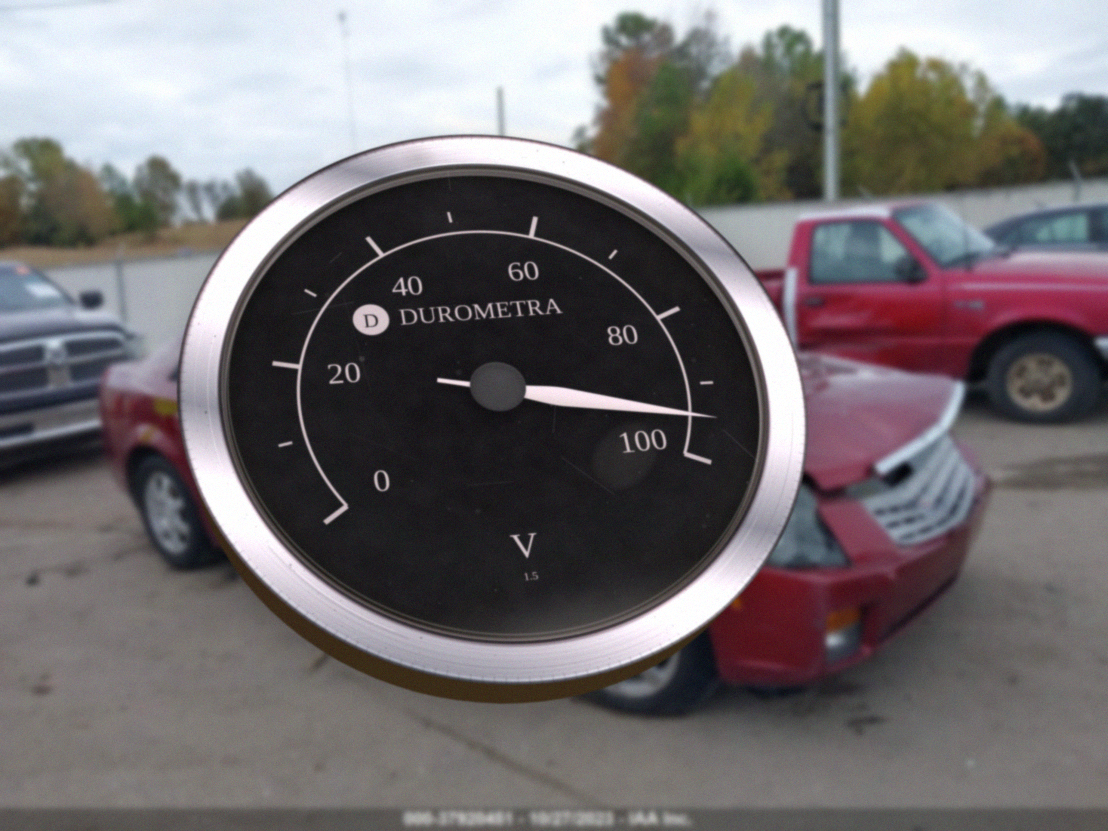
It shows 95; V
